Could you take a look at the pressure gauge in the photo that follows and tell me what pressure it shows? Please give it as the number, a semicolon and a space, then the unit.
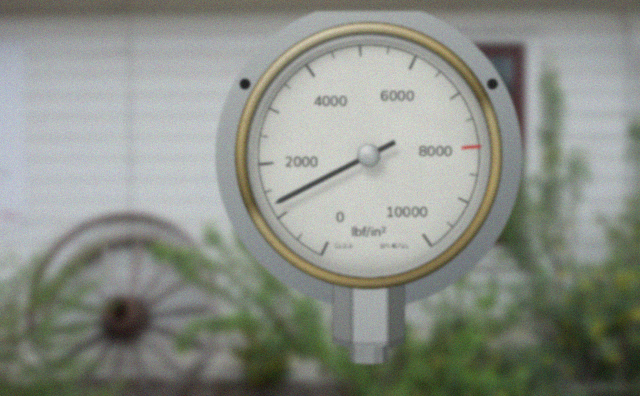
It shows 1250; psi
